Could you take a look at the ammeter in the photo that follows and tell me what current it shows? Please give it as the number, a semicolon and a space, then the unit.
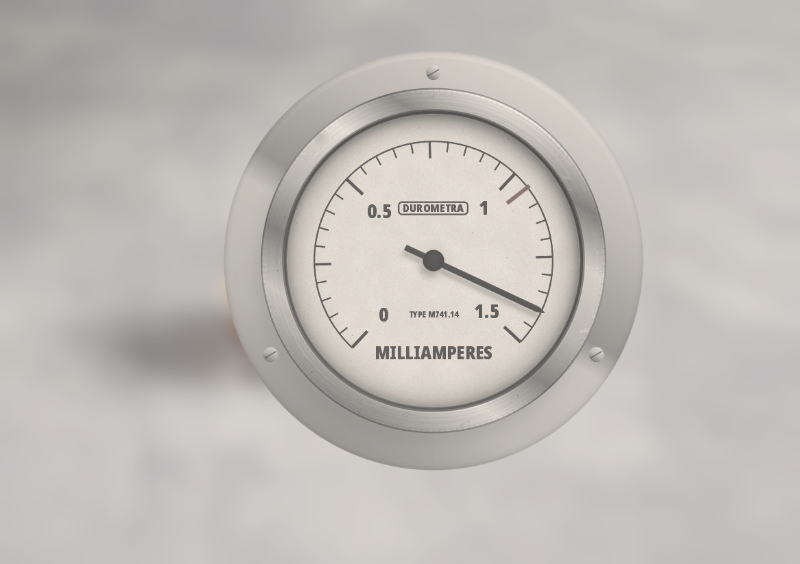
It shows 1.4; mA
